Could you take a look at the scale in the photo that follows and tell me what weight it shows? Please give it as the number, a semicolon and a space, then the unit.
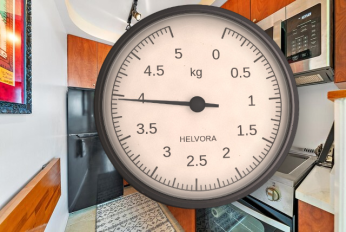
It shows 3.95; kg
